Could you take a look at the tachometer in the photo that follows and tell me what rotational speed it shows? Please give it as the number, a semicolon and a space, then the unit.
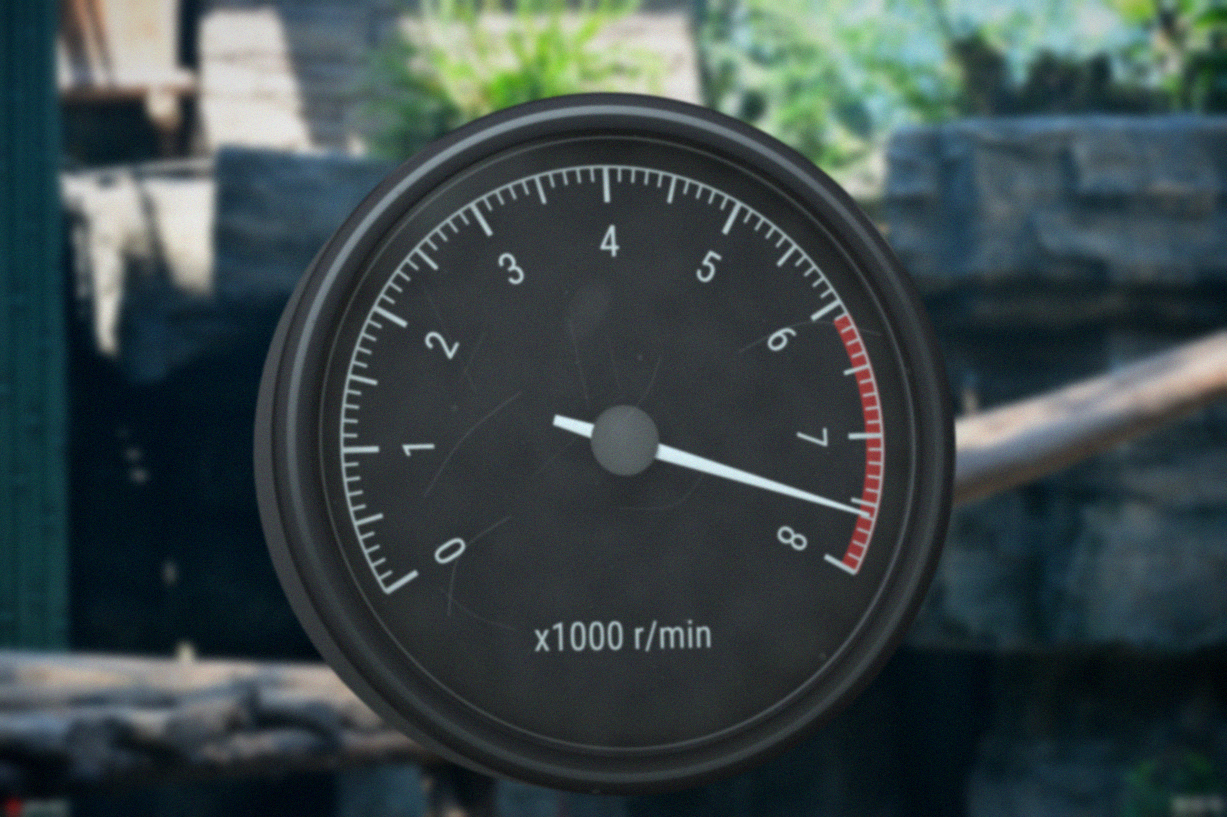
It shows 7600; rpm
